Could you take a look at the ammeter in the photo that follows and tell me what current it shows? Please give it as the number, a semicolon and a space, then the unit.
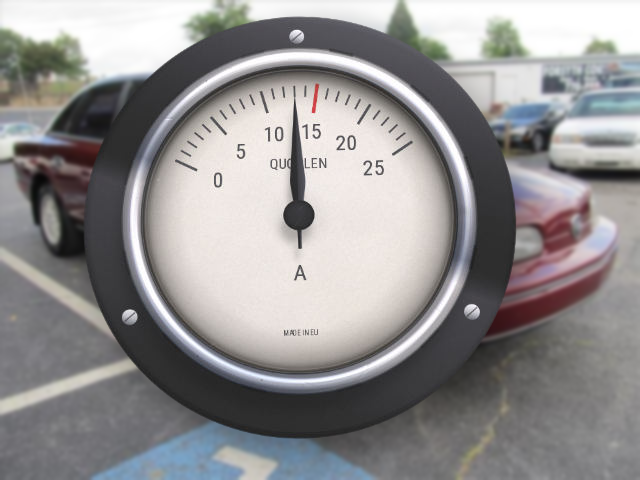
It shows 13; A
